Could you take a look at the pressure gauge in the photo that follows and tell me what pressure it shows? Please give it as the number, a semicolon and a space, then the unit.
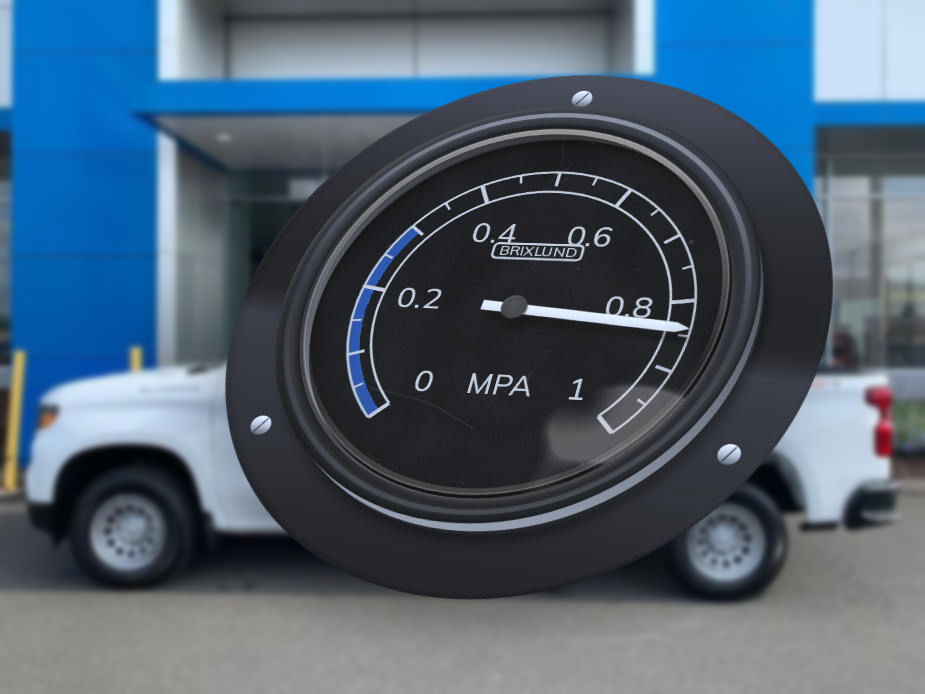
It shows 0.85; MPa
